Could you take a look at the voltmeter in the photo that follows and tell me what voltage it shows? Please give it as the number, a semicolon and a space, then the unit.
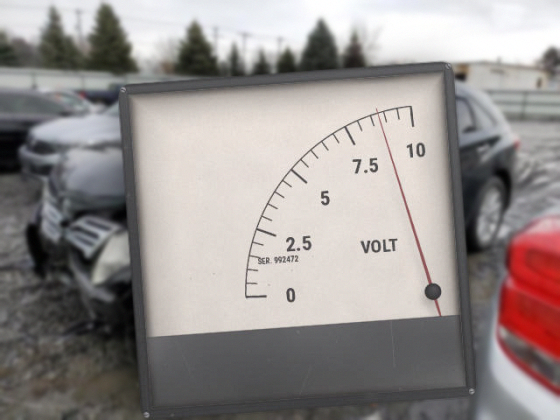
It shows 8.75; V
